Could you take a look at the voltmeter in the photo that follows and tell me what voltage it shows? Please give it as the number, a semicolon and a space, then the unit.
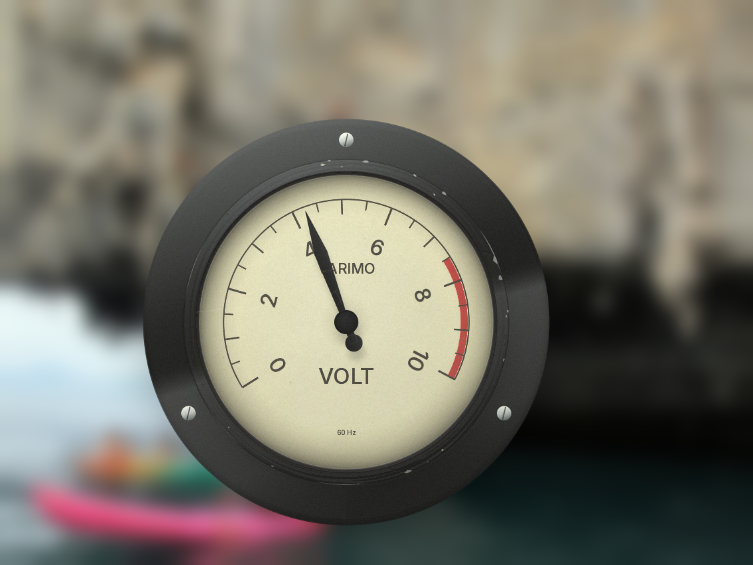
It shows 4.25; V
